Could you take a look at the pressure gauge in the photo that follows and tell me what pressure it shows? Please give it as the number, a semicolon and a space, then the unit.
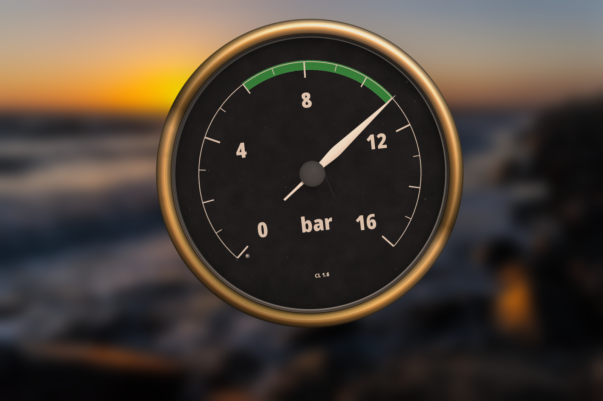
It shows 11; bar
